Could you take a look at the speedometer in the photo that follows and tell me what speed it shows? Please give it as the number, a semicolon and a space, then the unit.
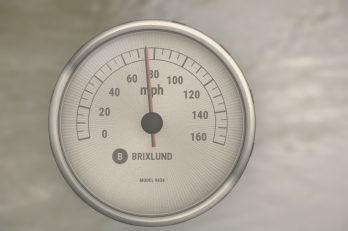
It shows 75; mph
